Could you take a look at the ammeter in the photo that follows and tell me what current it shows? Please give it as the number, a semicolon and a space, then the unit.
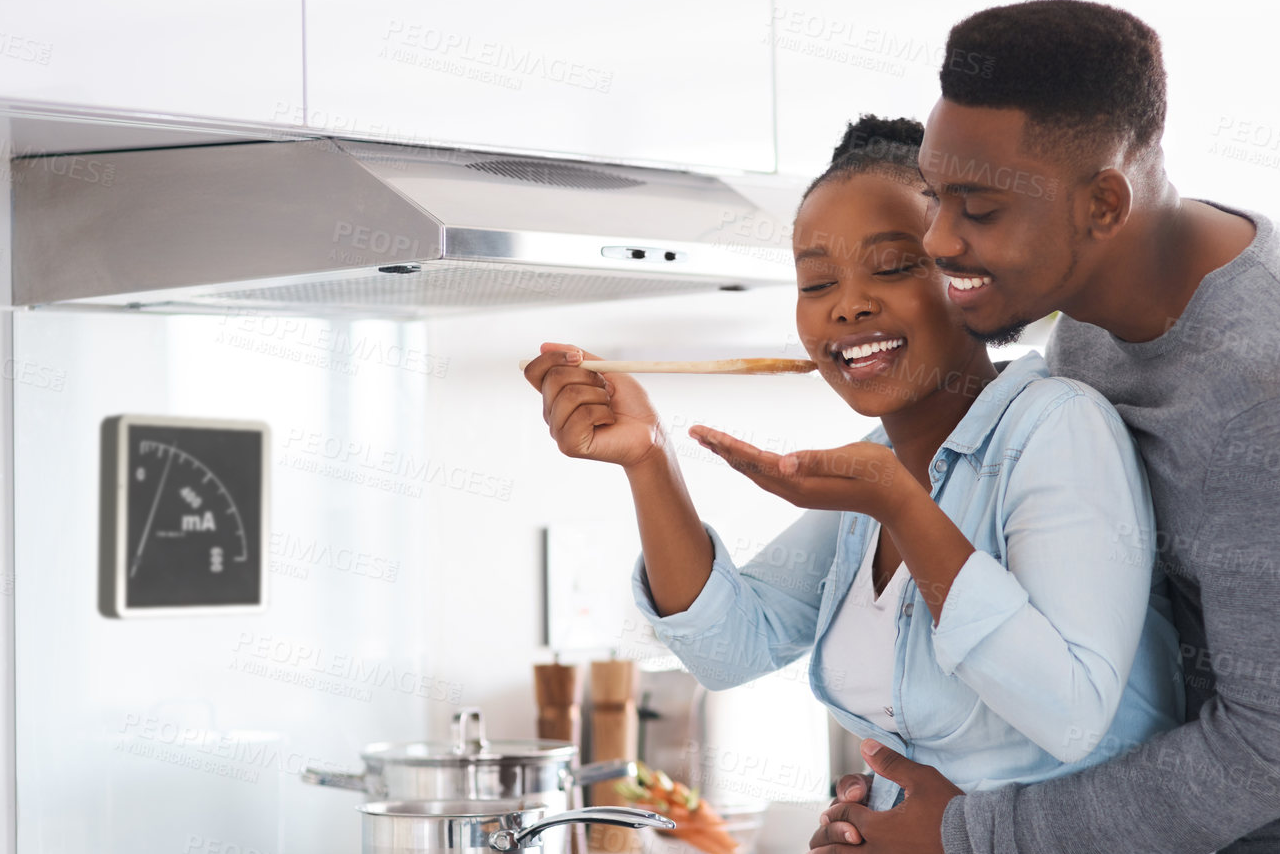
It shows 250; mA
